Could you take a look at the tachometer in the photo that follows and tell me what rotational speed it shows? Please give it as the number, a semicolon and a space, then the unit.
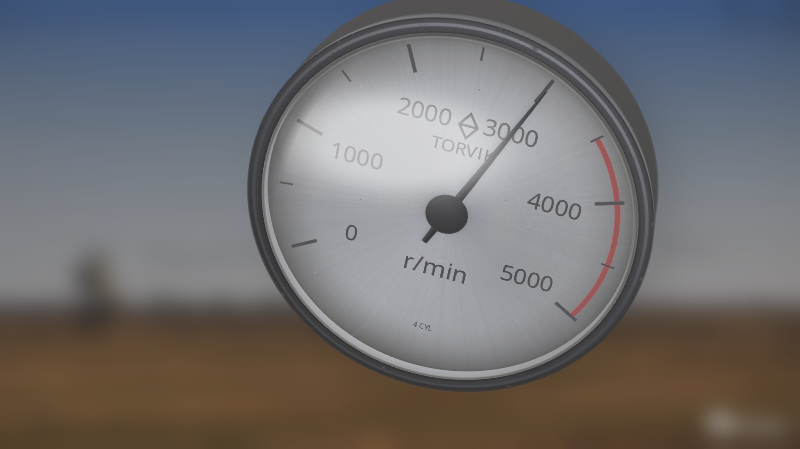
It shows 3000; rpm
